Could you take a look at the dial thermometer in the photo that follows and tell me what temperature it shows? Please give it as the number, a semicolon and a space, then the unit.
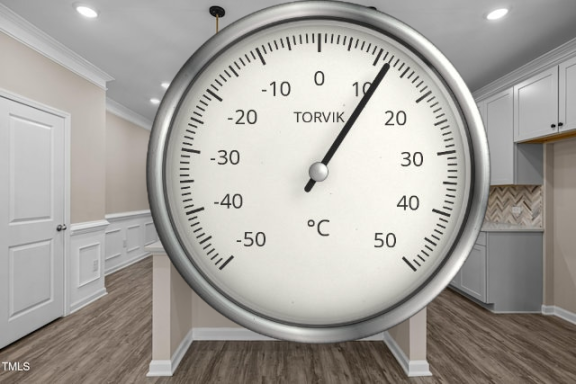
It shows 12; °C
